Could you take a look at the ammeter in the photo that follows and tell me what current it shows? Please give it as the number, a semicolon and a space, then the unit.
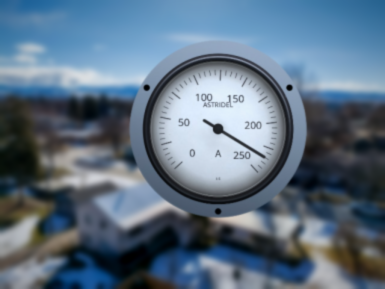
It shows 235; A
